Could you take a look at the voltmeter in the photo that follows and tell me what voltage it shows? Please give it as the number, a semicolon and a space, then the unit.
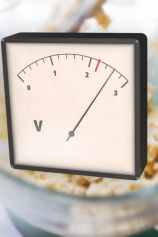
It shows 2.6; V
